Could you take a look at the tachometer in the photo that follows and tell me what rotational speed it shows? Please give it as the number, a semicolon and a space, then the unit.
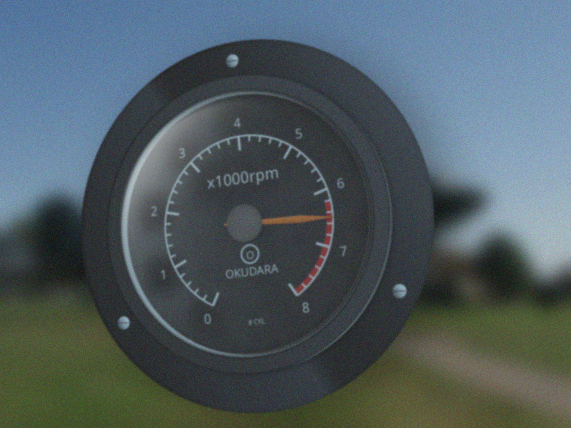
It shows 6500; rpm
